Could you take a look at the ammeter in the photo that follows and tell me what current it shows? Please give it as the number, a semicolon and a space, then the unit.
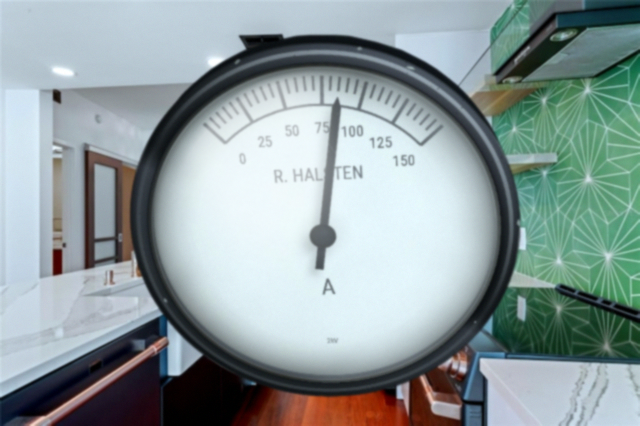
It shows 85; A
